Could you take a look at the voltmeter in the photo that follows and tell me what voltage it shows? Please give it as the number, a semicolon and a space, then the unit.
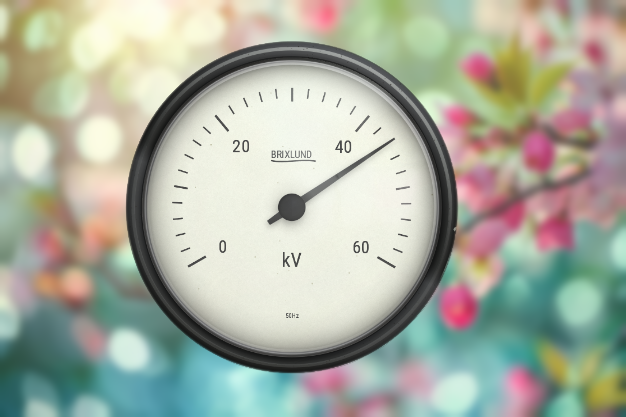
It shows 44; kV
